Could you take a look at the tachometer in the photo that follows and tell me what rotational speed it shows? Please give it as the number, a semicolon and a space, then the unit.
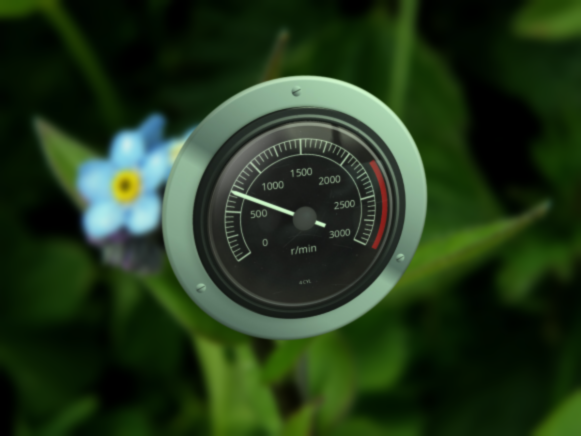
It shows 700; rpm
